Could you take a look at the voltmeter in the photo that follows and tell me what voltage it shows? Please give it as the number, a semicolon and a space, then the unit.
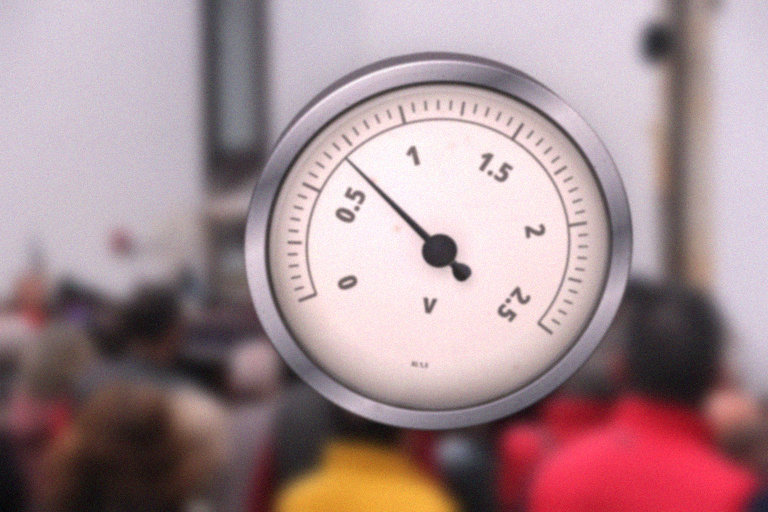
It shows 0.7; V
